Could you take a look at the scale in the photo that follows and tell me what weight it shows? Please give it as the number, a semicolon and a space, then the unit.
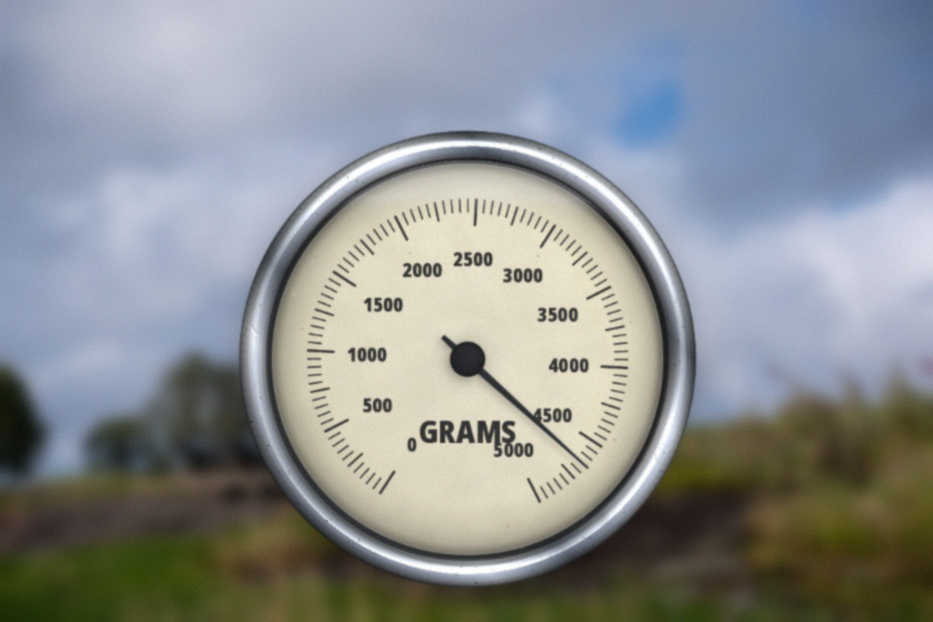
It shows 4650; g
